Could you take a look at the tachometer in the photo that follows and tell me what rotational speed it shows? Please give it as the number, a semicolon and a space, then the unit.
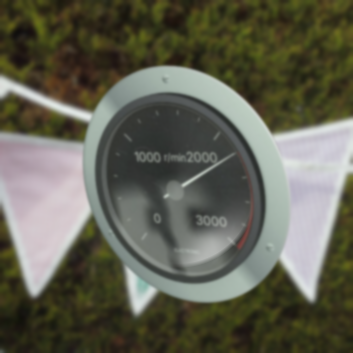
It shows 2200; rpm
